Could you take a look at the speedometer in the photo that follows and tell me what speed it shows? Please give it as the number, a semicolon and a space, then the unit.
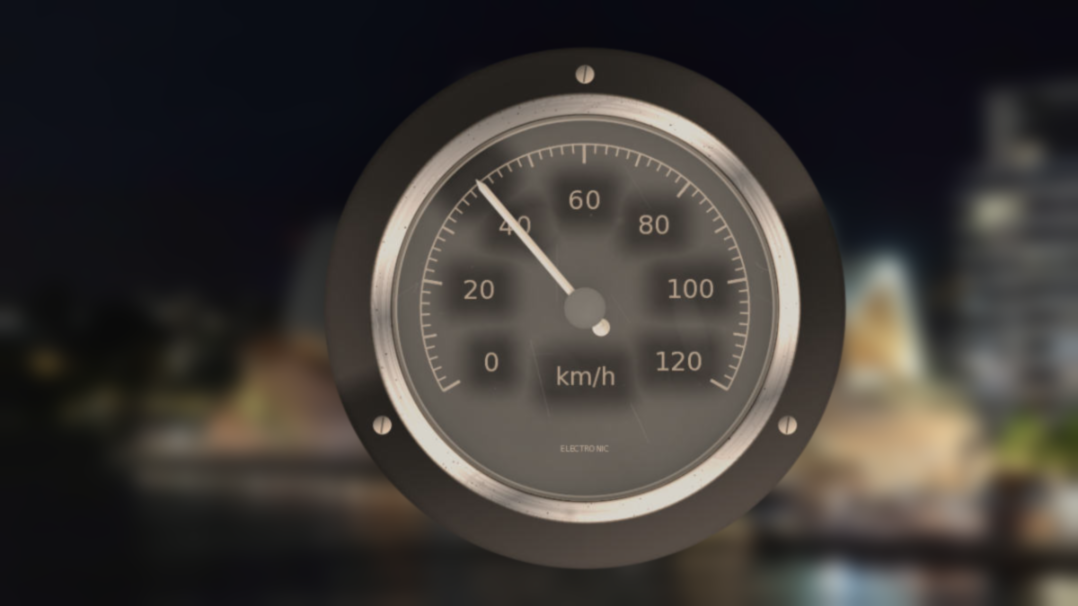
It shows 40; km/h
